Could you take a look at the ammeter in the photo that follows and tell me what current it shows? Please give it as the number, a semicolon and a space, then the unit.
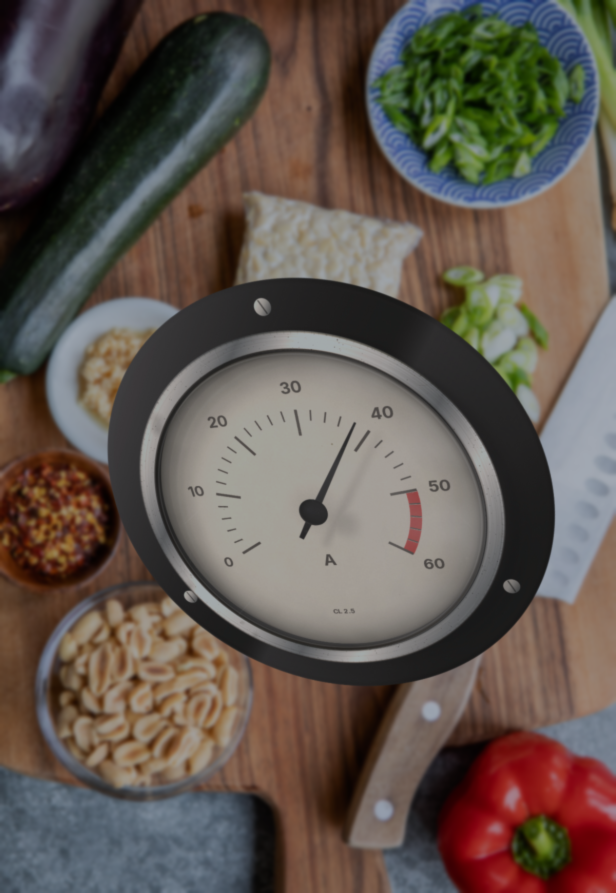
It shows 38; A
